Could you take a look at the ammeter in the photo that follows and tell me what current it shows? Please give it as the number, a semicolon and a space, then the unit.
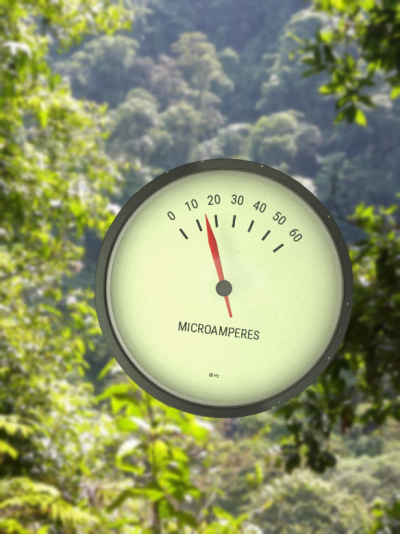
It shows 15; µA
